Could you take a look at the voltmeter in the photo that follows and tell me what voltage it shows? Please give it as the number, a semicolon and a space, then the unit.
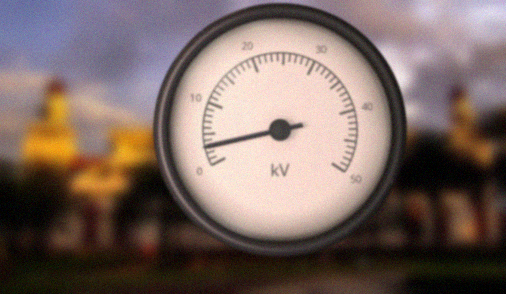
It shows 3; kV
